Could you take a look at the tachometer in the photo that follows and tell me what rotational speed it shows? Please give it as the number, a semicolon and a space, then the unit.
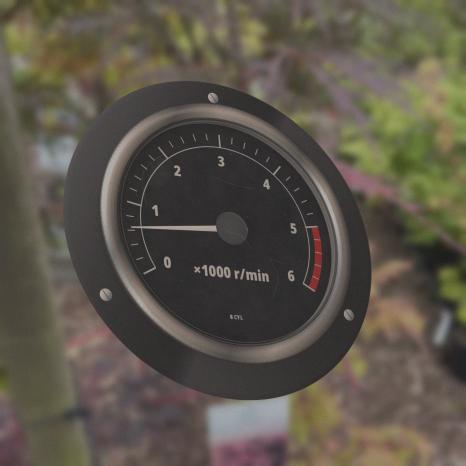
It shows 600; rpm
